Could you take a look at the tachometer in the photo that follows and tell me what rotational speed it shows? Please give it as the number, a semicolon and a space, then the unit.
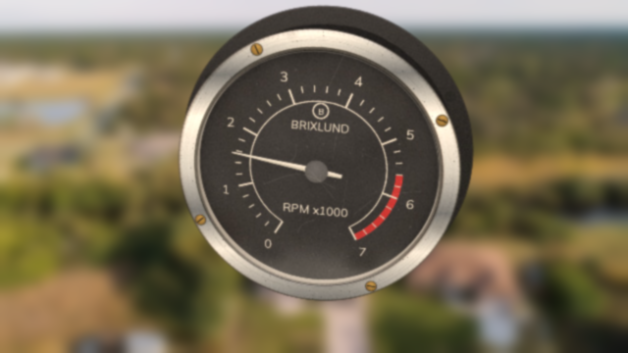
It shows 1600; rpm
